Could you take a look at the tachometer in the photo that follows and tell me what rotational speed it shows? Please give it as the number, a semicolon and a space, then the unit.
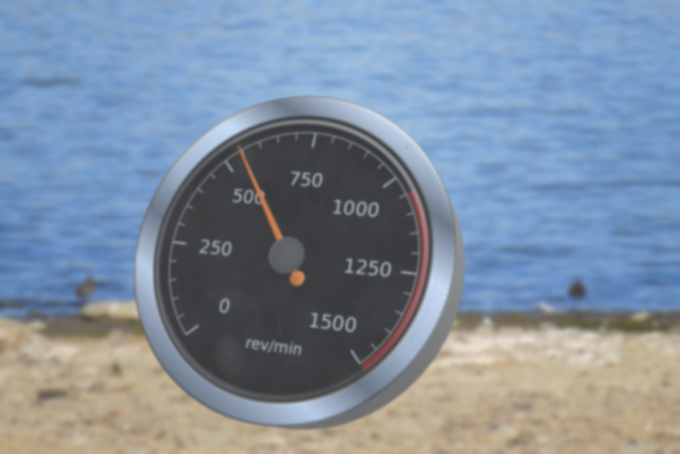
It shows 550; rpm
